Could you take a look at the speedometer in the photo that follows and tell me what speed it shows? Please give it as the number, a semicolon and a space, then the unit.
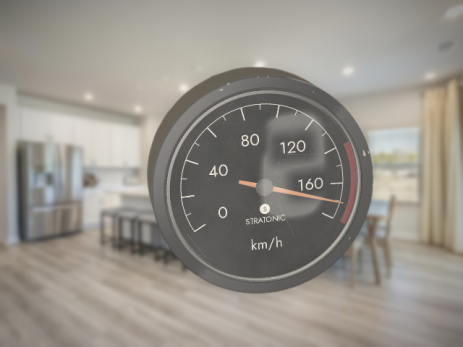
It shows 170; km/h
